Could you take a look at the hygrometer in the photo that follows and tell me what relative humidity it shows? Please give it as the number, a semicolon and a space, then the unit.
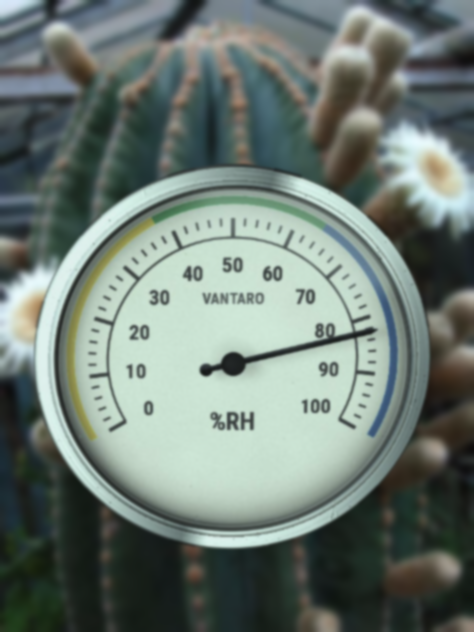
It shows 82; %
